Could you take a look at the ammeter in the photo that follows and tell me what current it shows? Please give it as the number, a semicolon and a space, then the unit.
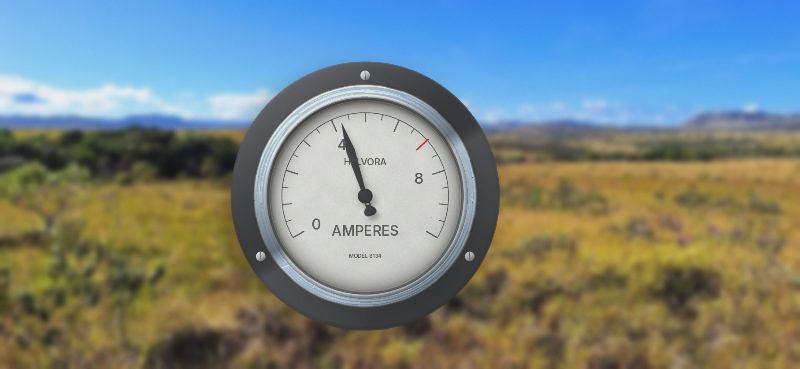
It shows 4.25; A
